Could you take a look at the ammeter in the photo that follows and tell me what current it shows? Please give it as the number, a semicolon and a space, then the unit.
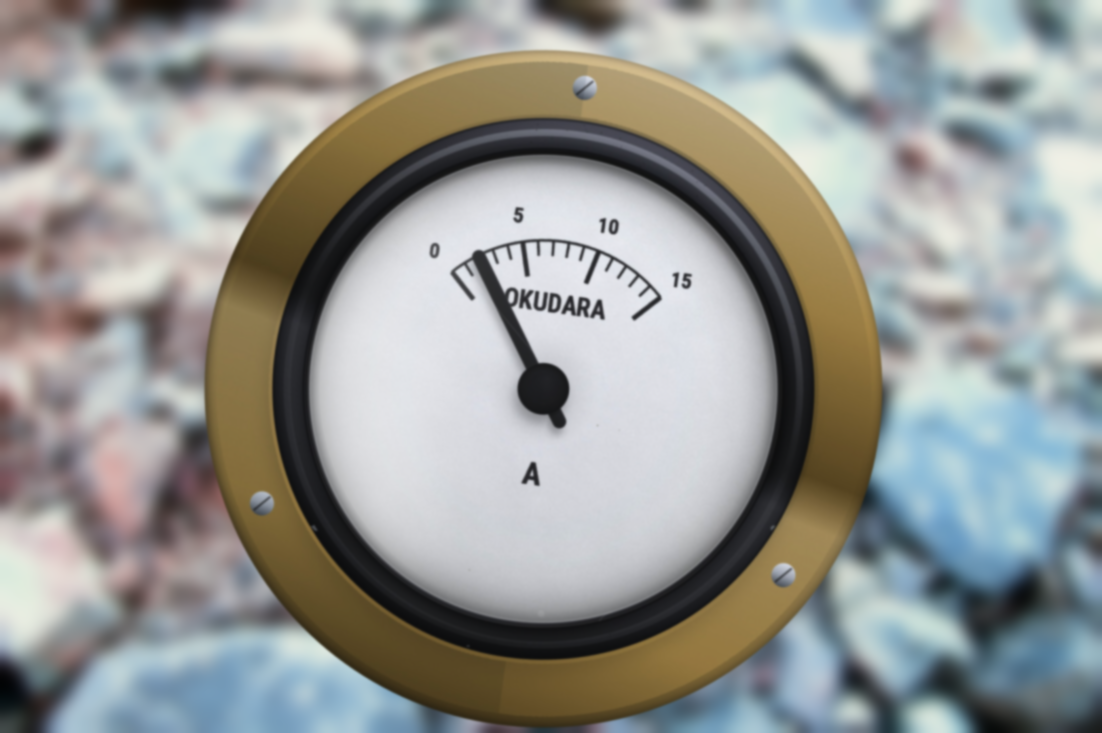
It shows 2; A
